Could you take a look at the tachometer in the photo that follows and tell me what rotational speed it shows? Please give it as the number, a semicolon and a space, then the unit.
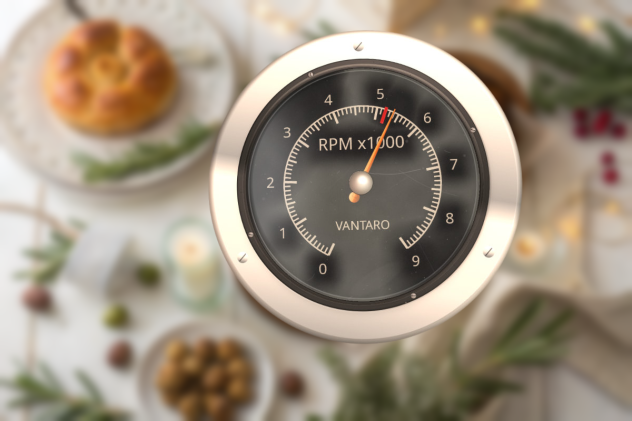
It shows 5400; rpm
